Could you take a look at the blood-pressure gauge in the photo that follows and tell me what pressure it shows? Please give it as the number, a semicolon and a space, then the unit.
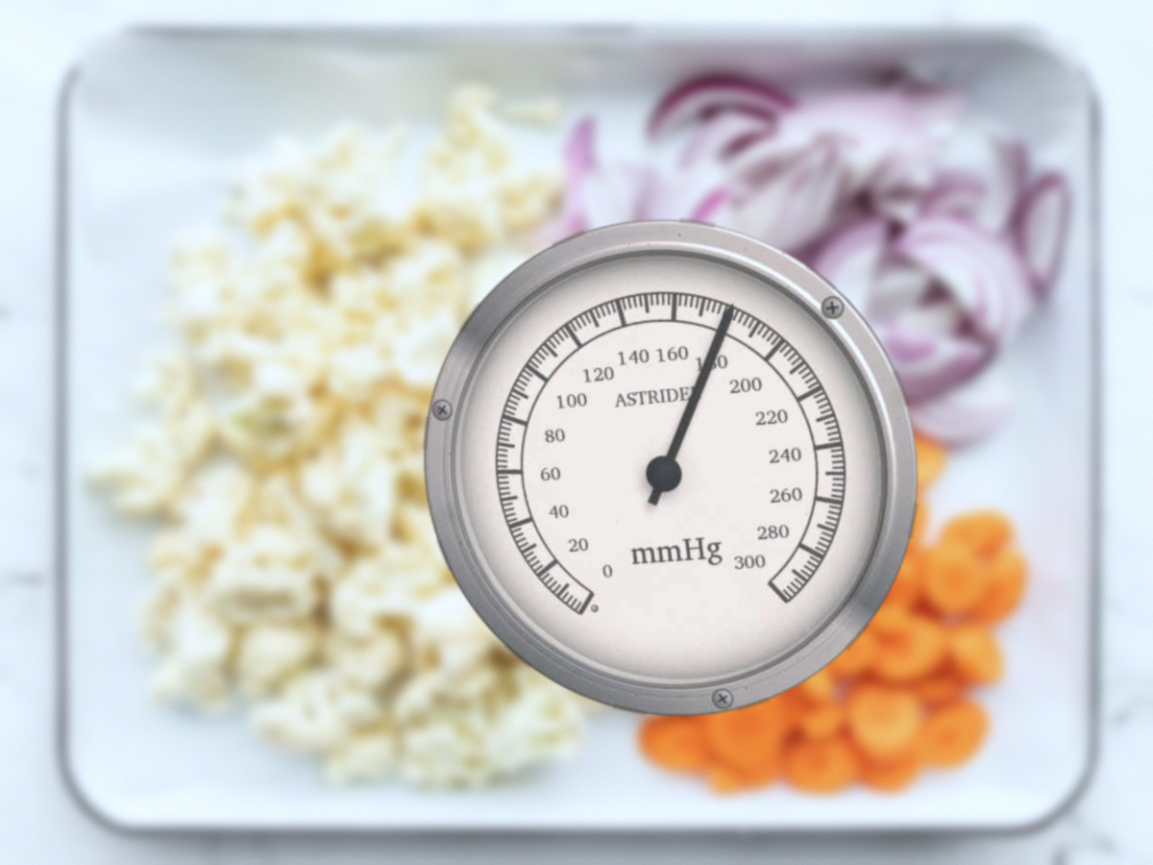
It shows 180; mmHg
